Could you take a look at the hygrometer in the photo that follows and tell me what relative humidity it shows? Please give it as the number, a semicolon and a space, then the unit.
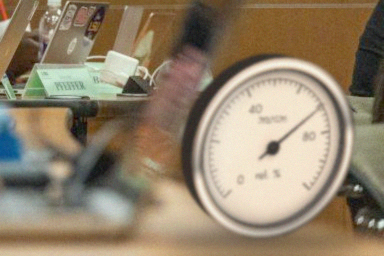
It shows 70; %
